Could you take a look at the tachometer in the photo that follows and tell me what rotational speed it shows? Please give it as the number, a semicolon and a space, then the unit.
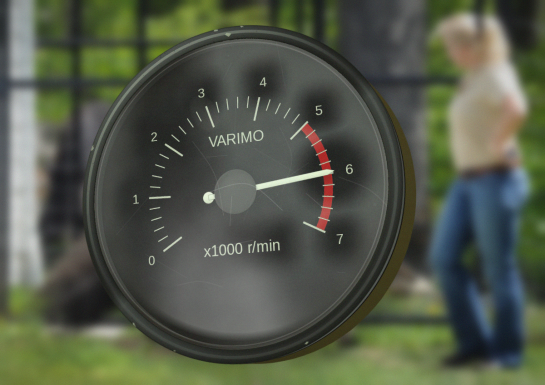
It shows 6000; rpm
